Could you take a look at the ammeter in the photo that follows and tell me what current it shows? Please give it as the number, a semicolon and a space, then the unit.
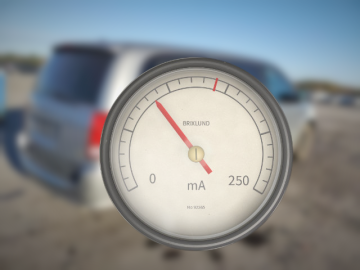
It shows 85; mA
